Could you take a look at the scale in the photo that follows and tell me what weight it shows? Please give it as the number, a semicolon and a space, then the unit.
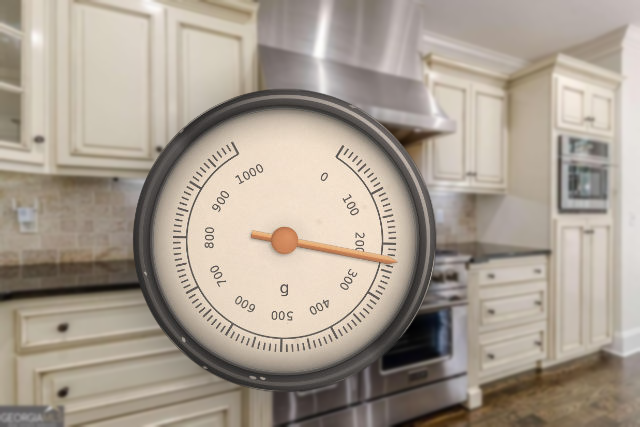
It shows 230; g
